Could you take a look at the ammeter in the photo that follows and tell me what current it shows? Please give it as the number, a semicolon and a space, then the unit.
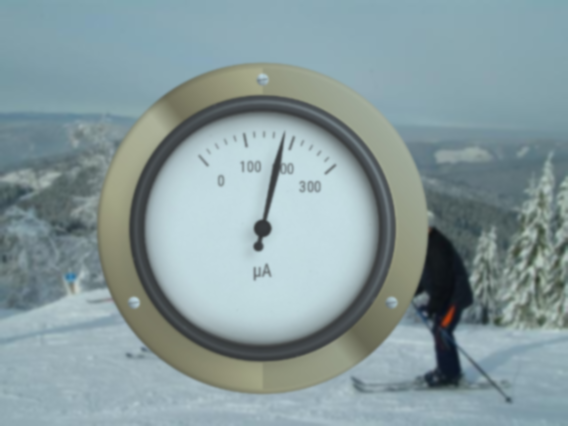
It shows 180; µA
